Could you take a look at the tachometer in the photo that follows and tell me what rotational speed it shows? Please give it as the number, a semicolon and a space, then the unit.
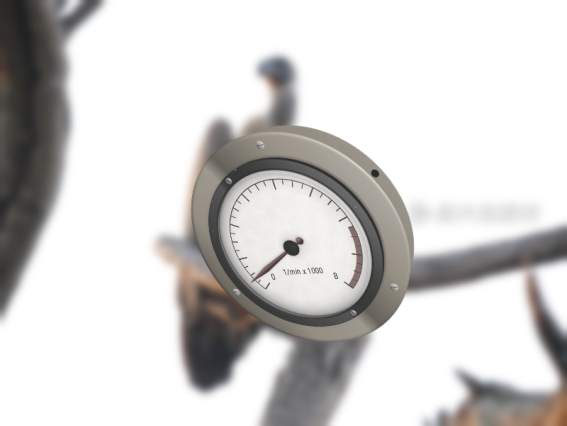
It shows 375; rpm
